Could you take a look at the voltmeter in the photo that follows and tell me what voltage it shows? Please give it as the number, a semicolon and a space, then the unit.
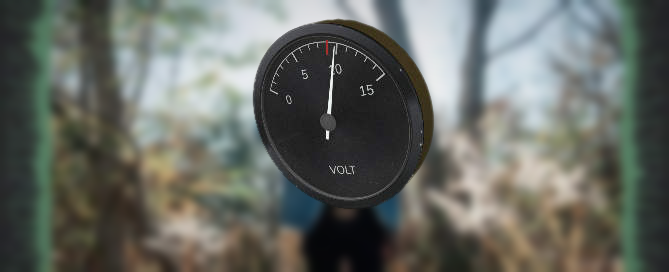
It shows 10; V
